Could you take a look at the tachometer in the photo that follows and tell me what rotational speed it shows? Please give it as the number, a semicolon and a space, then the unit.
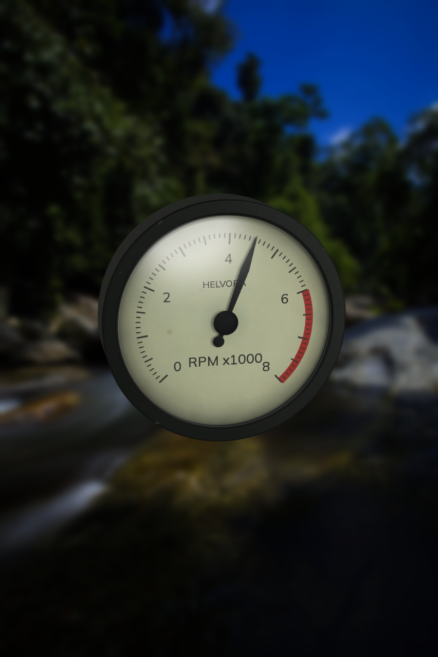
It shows 4500; rpm
